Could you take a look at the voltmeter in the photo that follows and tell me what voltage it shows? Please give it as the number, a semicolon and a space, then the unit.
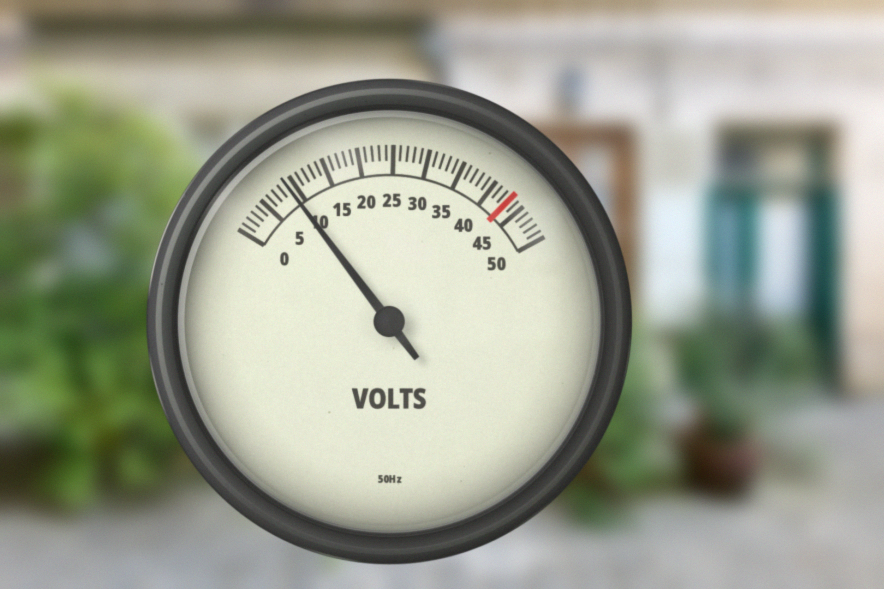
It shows 9; V
